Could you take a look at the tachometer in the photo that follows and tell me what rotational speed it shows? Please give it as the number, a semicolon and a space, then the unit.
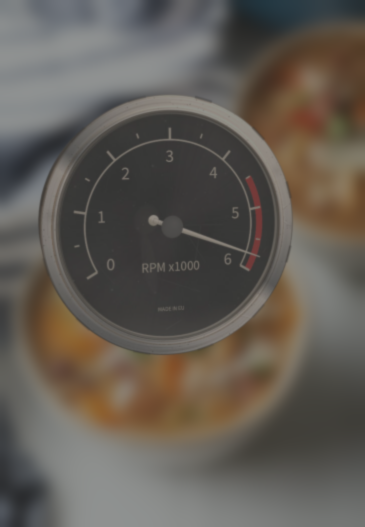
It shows 5750; rpm
